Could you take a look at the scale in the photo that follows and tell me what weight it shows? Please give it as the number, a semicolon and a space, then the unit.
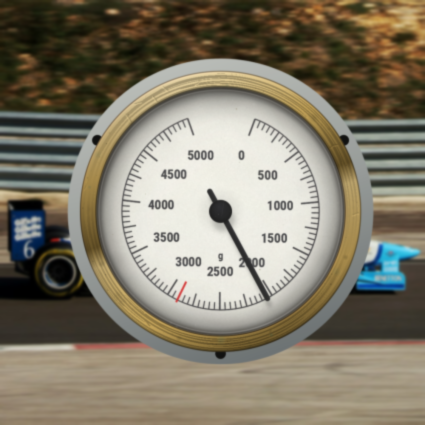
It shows 2050; g
